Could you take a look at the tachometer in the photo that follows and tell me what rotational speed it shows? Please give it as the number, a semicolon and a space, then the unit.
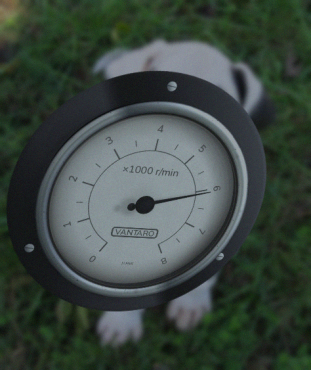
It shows 6000; rpm
